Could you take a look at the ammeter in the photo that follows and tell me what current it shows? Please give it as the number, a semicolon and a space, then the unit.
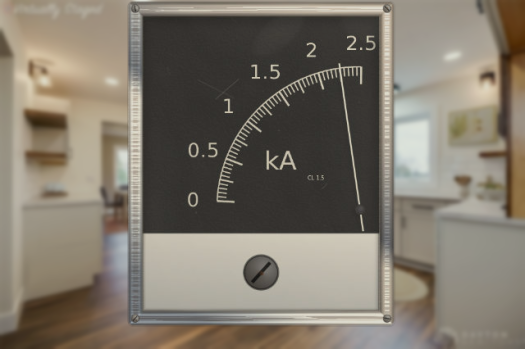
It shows 2.25; kA
